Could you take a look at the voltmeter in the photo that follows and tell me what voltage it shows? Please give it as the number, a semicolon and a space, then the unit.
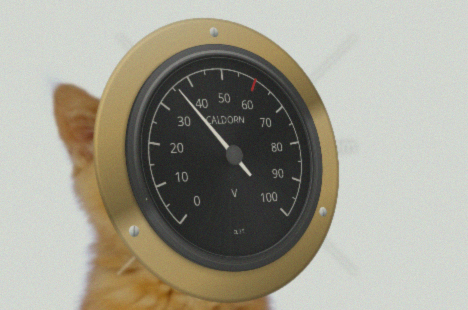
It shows 35; V
